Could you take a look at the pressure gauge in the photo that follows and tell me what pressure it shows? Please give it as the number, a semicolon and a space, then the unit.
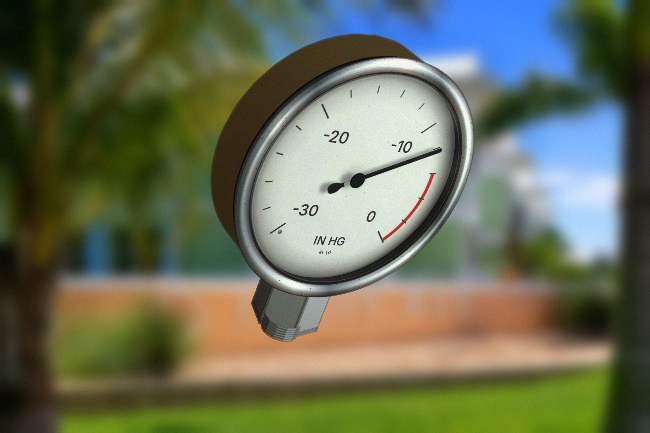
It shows -8; inHg
